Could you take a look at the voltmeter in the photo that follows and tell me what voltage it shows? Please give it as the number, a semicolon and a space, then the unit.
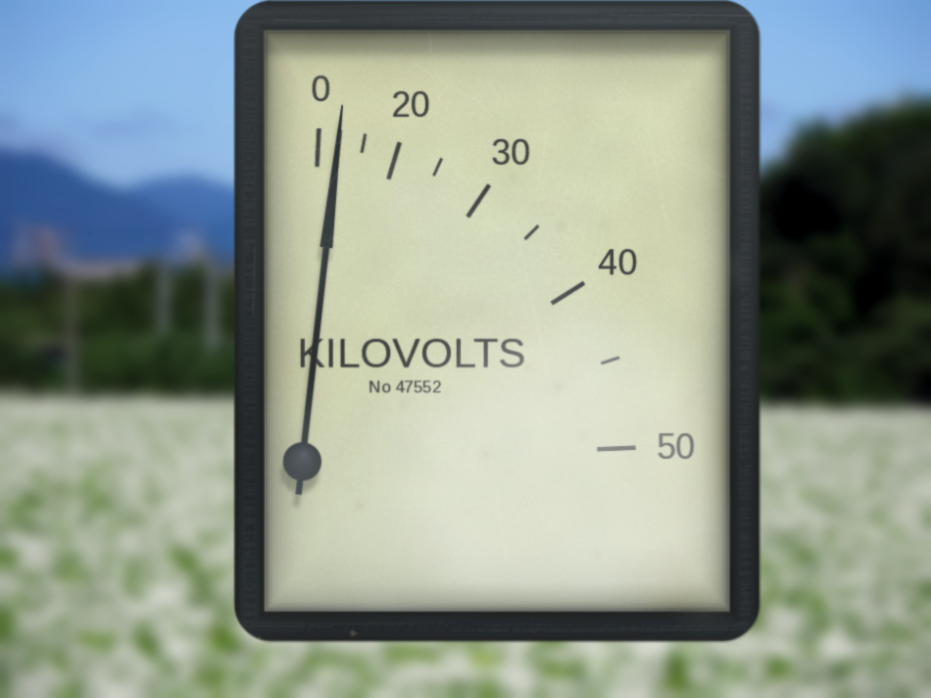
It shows 10; kV
